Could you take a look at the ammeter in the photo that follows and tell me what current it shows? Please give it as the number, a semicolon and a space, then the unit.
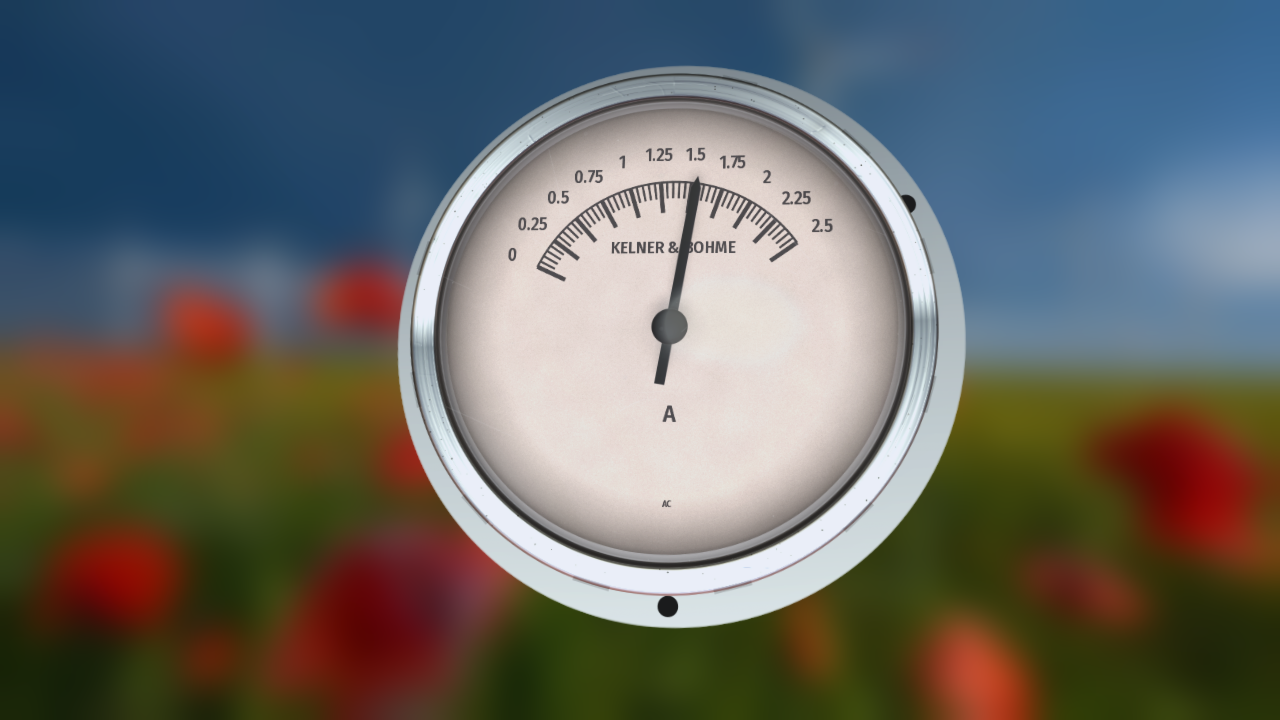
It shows 1.55; A
